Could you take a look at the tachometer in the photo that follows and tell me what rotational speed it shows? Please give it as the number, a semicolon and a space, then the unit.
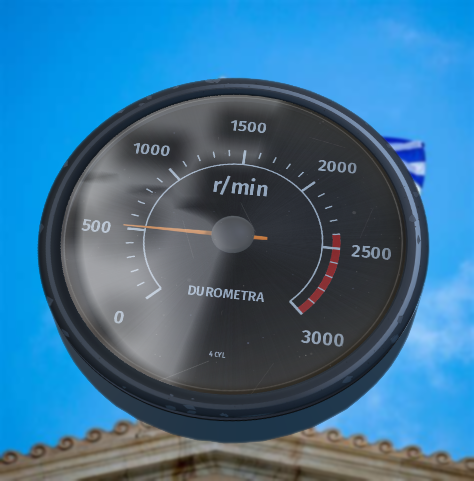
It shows 500; rpm
